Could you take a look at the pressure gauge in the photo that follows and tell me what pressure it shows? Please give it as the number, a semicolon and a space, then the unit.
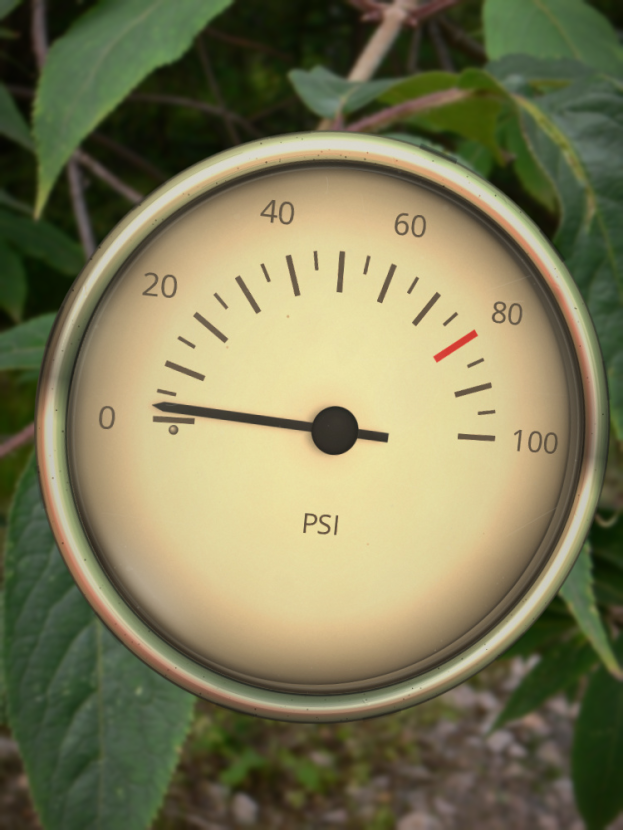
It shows 2.5; psi
